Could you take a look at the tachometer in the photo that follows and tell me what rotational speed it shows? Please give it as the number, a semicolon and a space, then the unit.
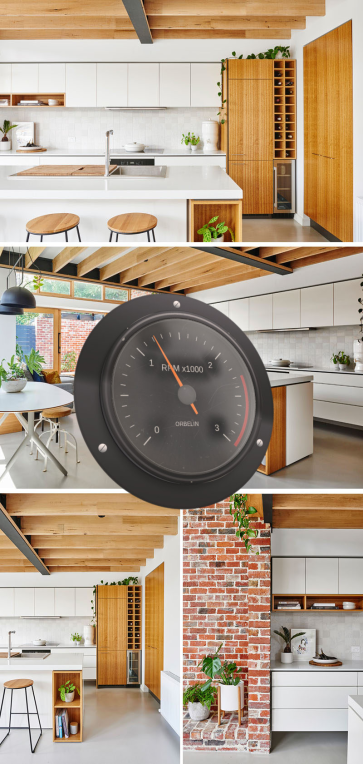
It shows 1200; rpm
